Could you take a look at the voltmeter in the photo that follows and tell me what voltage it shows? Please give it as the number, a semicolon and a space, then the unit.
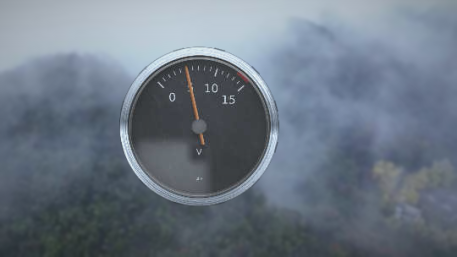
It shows 5; V
